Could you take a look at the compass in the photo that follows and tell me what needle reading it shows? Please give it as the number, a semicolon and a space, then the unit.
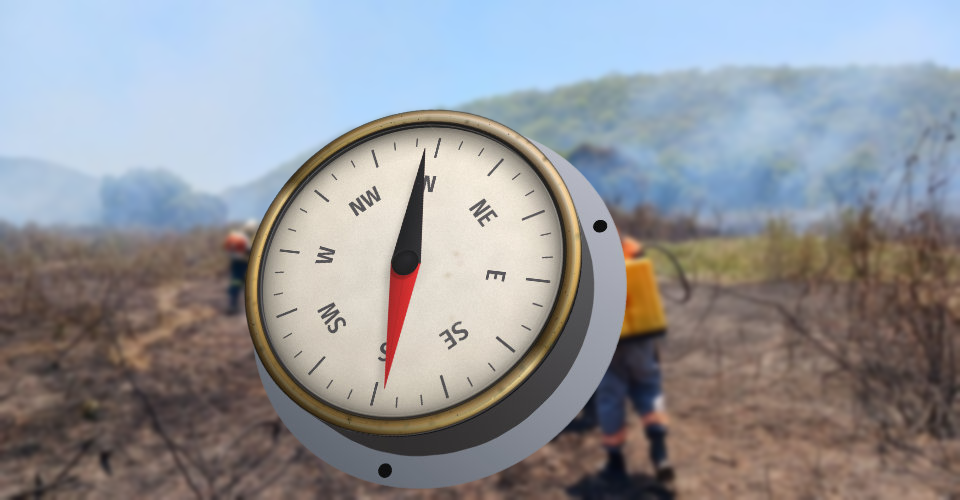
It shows 175; °
